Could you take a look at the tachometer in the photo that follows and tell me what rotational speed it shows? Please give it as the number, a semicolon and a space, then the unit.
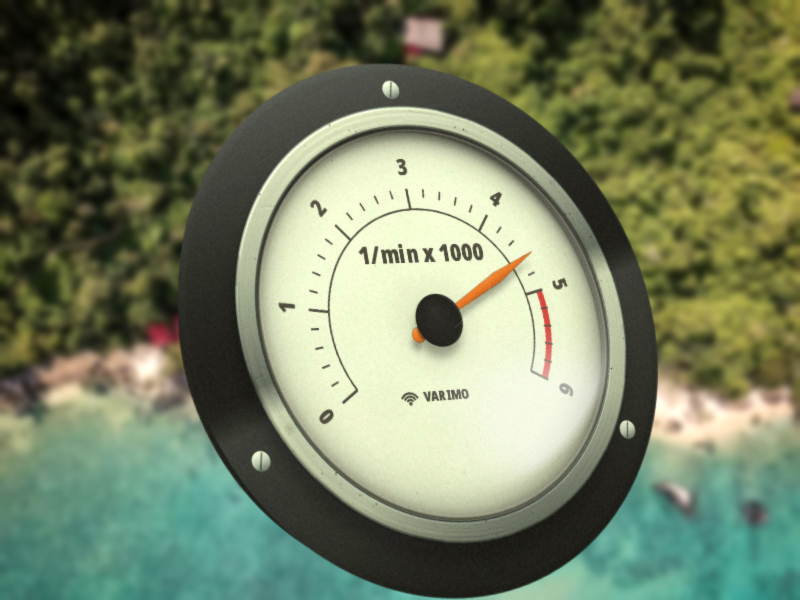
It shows 4600; rpm
